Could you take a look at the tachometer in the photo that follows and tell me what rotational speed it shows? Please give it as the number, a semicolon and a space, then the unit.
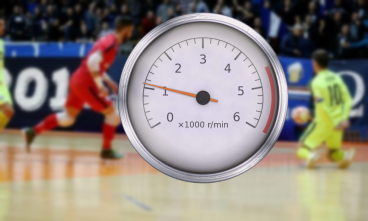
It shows 1100; rpm
